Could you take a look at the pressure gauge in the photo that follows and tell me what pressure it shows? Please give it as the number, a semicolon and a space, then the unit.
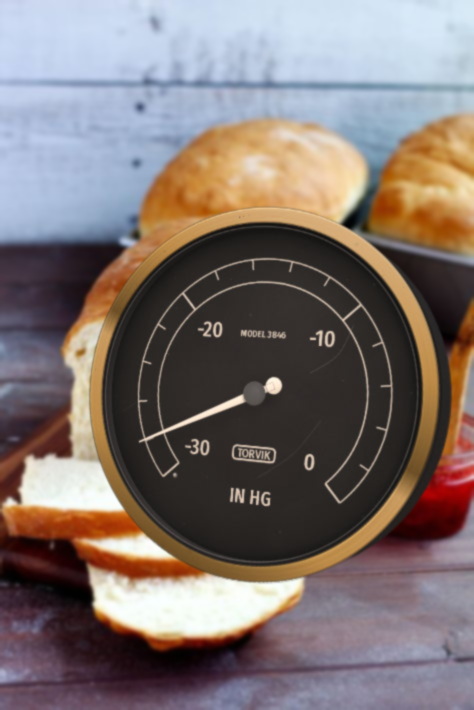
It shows -28; inHg
